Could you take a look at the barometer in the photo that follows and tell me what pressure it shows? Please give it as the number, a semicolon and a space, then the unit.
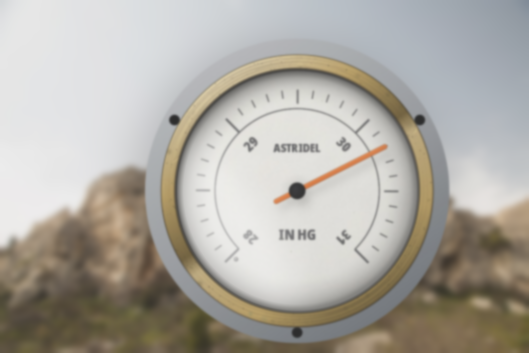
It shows 30.2; inHg
